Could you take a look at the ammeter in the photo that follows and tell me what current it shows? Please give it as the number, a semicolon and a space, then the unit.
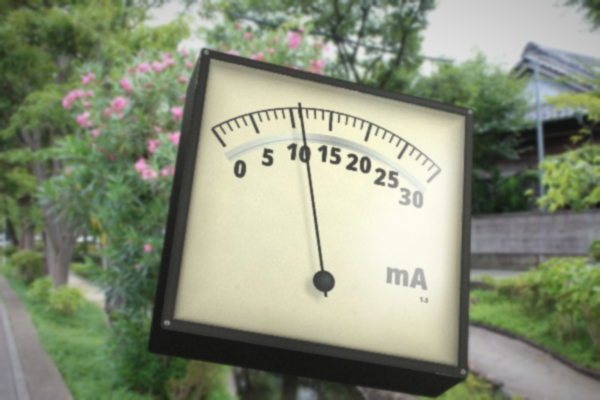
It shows 11; mA
